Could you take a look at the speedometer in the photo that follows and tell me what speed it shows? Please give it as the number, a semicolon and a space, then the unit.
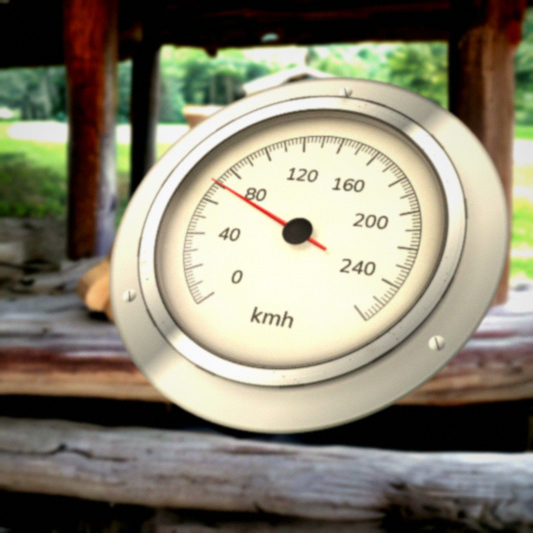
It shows 70; km/h
